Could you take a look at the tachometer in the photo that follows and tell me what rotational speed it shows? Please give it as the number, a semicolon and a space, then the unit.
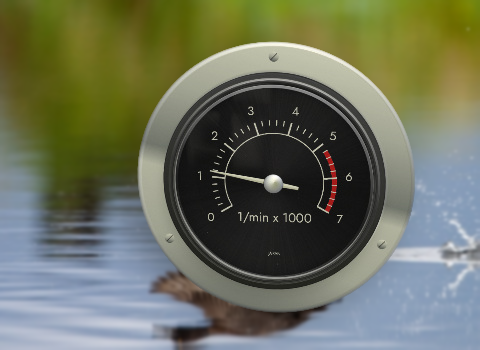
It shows 1200; rpm
